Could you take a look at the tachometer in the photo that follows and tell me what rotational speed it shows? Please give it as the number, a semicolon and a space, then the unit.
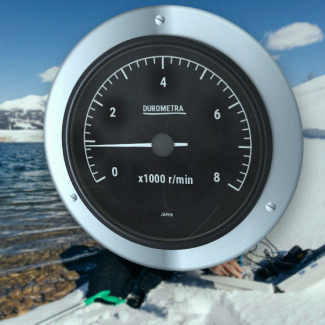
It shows 900; rpm
